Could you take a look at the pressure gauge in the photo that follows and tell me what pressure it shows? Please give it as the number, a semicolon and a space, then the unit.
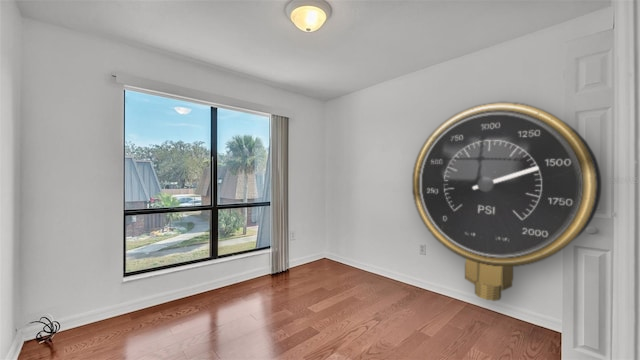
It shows 1500; psi
